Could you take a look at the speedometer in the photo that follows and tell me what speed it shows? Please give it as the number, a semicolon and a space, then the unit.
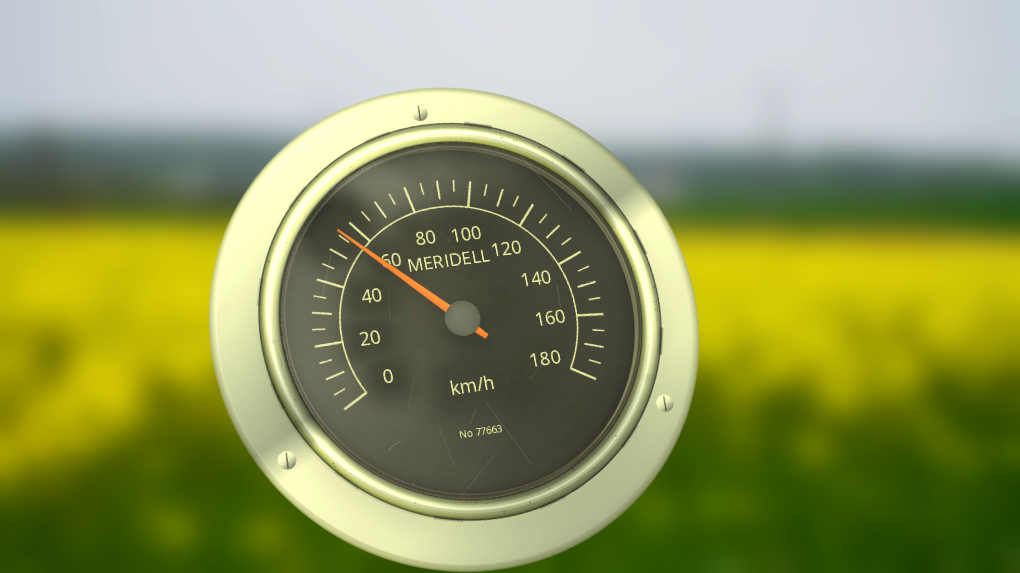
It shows 55; km/h
